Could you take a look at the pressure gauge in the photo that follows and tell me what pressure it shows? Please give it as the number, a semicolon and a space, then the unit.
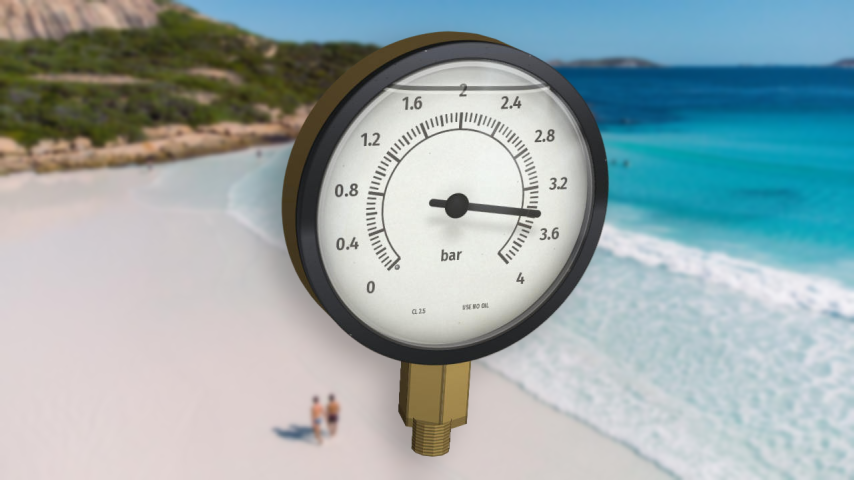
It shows 3.45; bar
